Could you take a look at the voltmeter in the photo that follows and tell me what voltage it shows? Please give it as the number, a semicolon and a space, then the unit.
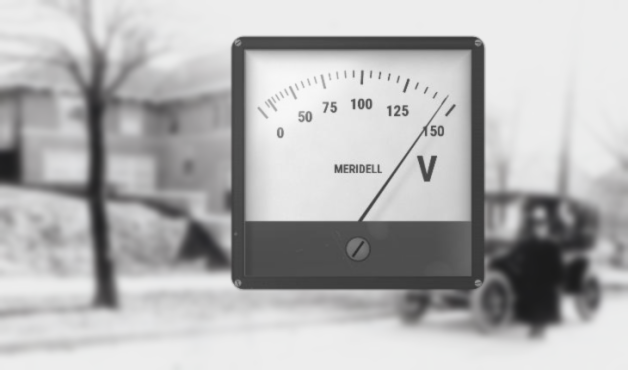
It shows 145; V
